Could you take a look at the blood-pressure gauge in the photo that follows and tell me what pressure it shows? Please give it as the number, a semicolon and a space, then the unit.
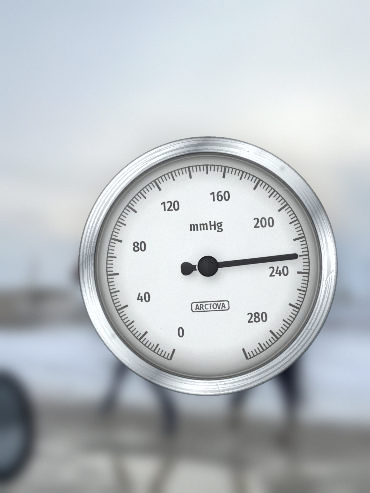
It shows 230; mmHg
